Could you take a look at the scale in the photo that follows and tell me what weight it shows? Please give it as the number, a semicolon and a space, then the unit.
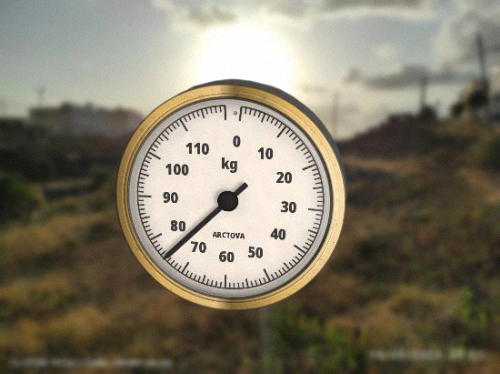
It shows 75; kg
